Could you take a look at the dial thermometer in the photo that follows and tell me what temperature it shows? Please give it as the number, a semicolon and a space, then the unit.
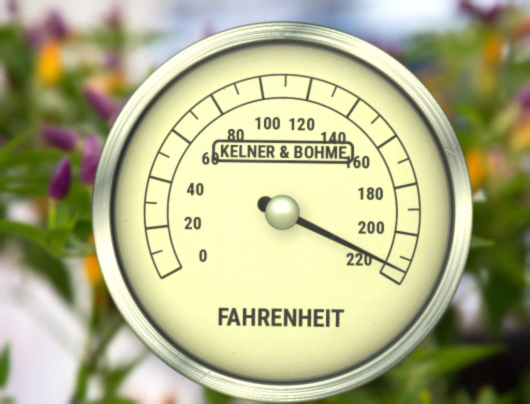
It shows 215; °F
